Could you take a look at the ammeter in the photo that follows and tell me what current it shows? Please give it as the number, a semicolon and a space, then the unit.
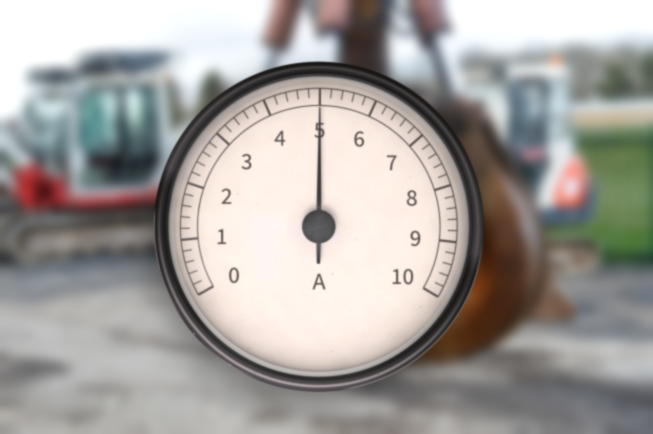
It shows 5; A
